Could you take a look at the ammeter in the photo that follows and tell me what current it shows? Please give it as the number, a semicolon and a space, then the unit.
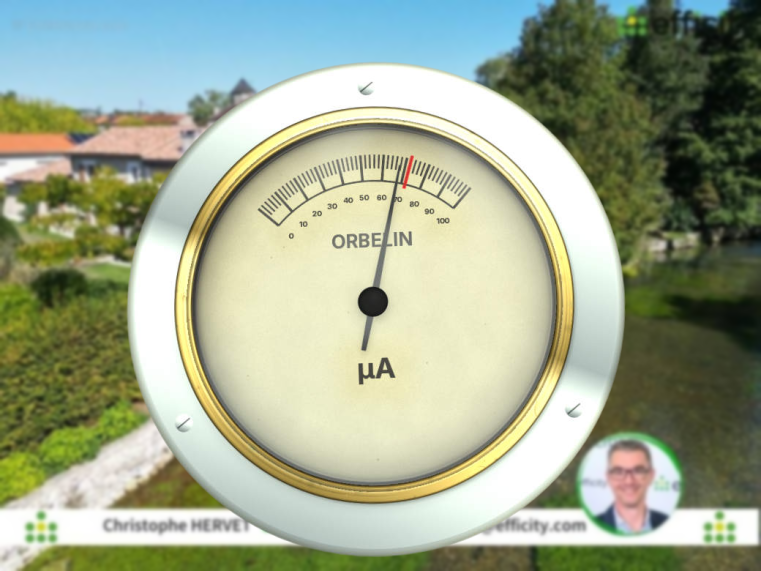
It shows 68; µA
